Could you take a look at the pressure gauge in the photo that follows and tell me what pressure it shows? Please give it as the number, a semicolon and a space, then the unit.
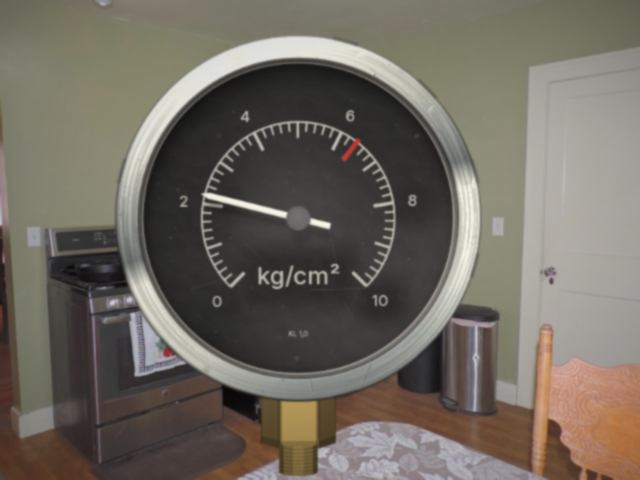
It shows 2.2; kg/cm²
